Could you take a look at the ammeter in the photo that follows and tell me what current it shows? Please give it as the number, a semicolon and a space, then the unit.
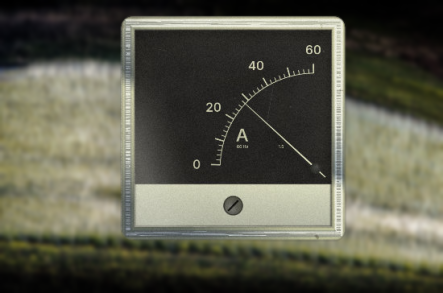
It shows 28; A
